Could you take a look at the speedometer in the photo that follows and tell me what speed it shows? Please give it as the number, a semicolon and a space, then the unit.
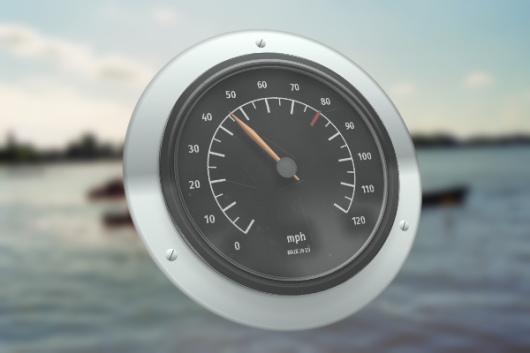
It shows 45; mph
